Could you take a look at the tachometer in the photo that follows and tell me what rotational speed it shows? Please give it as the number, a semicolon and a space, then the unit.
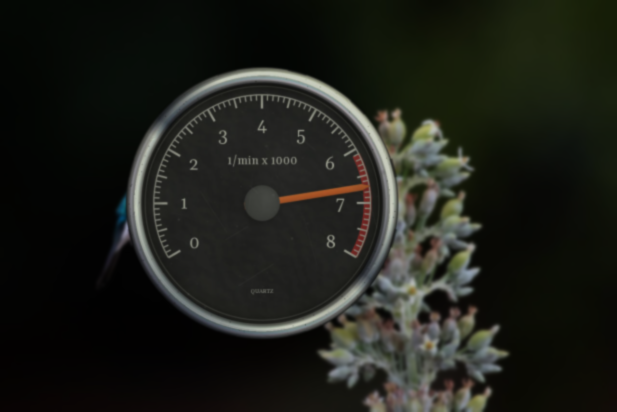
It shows 6700; rpm
